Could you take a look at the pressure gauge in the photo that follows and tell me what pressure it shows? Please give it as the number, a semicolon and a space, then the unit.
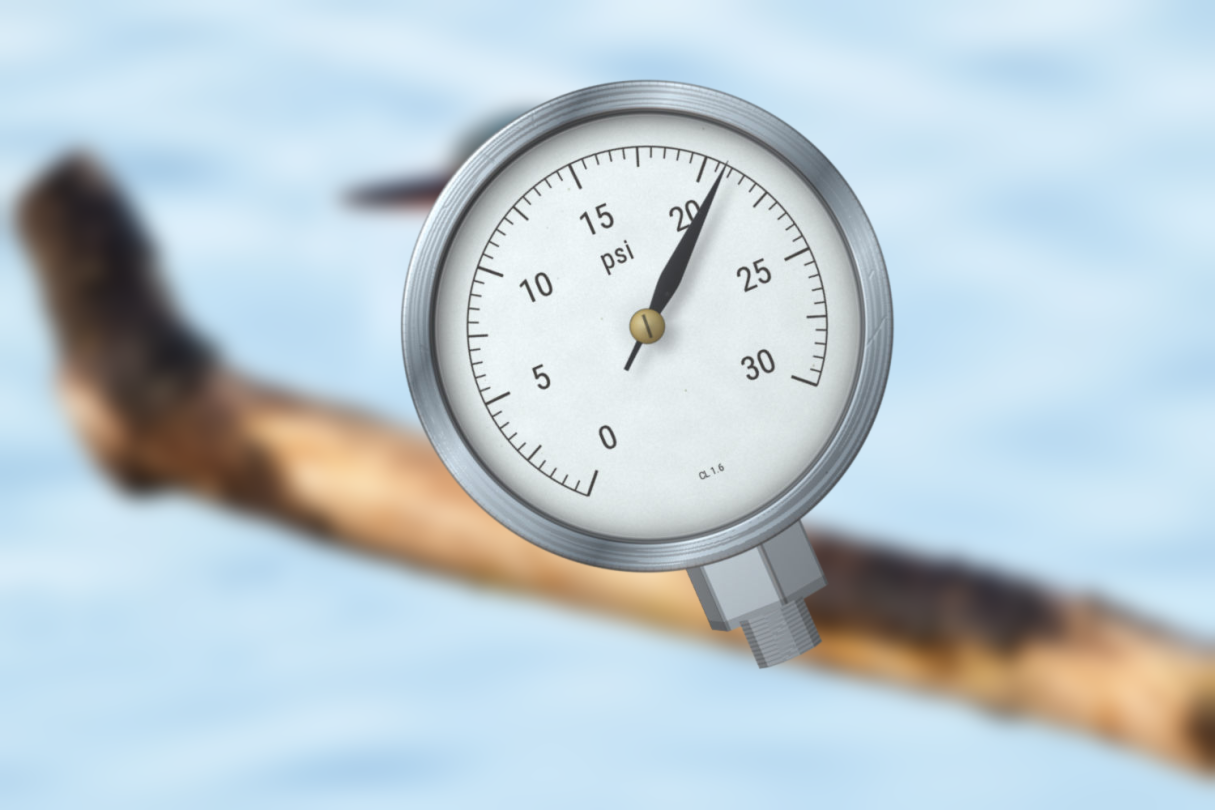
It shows 20.75; psi
